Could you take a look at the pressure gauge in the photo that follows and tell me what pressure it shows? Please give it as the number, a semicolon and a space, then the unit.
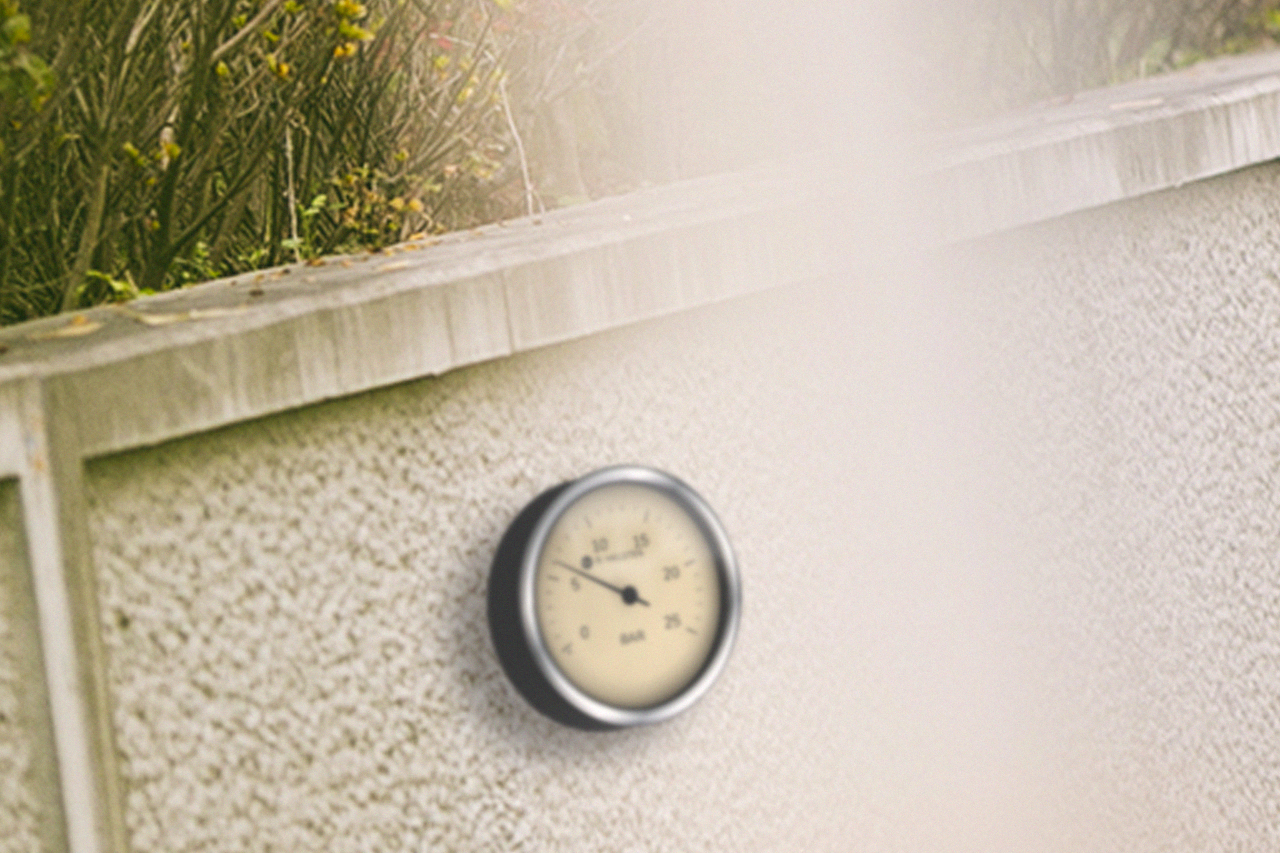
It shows 6; bar
